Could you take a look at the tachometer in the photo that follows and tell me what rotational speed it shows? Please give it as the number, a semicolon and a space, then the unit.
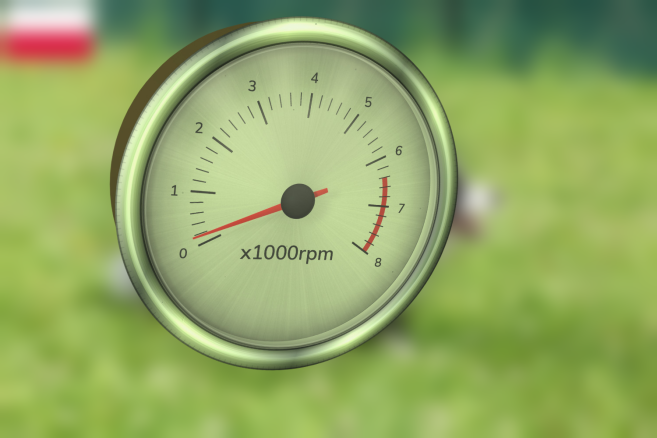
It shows 200; rpm
